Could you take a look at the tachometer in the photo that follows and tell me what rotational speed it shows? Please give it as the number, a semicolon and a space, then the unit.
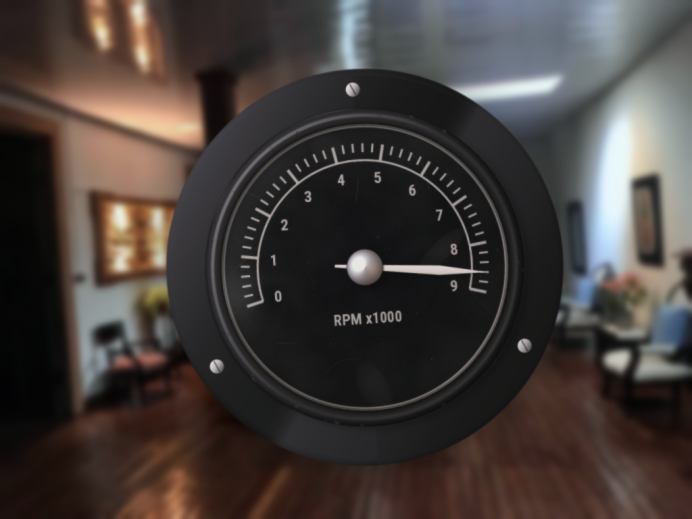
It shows 8600; rpm
